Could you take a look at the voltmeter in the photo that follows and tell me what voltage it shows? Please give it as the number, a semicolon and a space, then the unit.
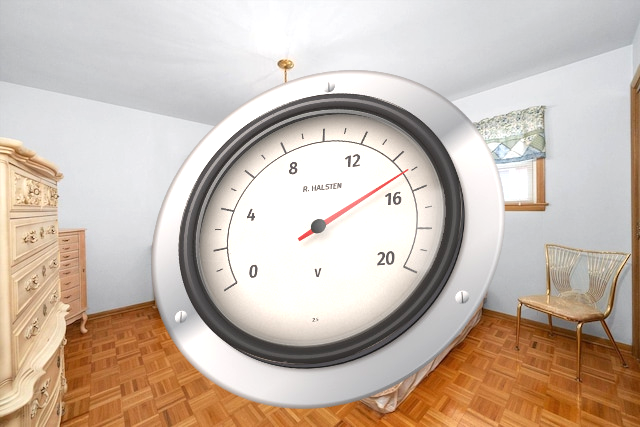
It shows 15; V
